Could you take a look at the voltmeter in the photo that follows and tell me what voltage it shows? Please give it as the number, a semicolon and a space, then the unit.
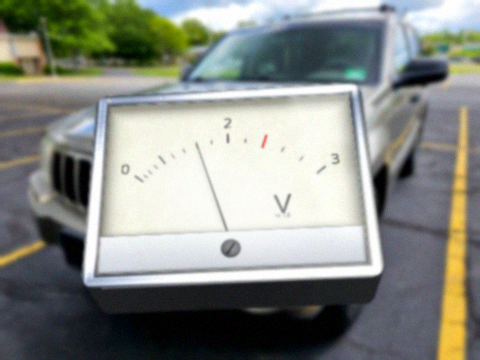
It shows 1.6; V
